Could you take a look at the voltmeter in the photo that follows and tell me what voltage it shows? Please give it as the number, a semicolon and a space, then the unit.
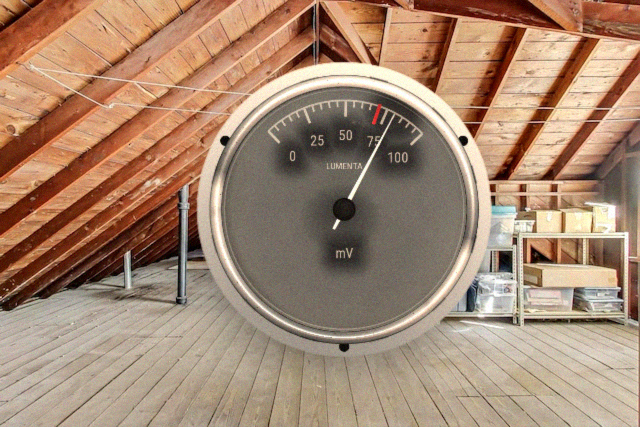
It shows 80; mV
